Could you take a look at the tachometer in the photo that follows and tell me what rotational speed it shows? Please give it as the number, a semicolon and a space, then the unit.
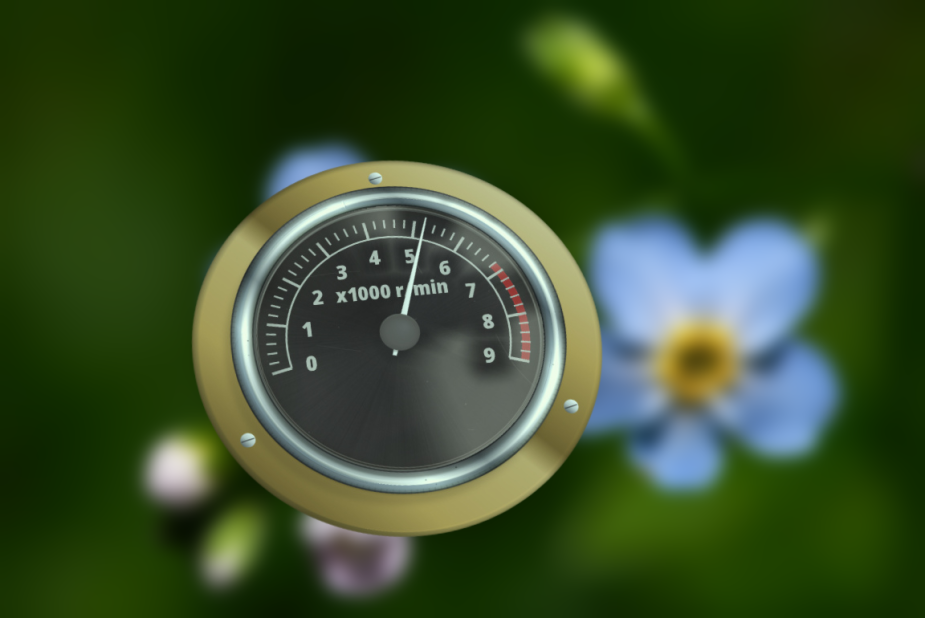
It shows 5200; rpm
